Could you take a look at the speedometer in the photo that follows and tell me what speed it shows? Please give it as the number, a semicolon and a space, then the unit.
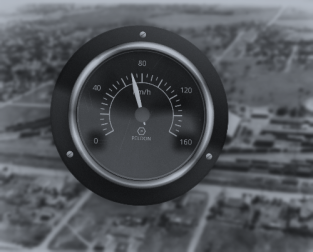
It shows 70; km/h
